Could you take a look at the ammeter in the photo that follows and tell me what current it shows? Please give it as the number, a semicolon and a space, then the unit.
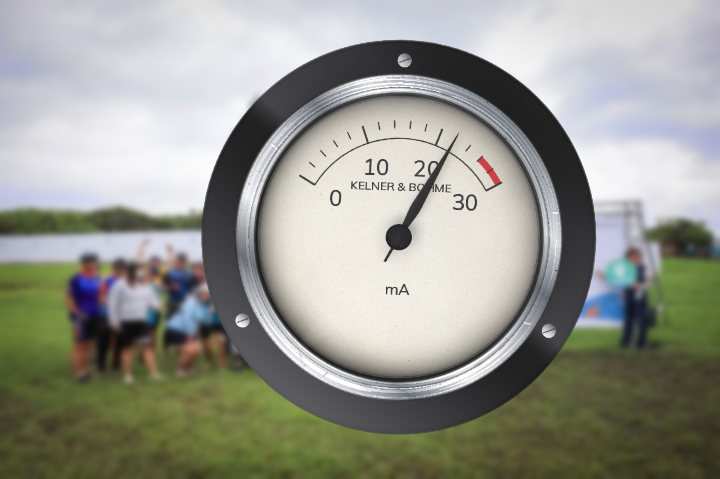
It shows 22; mA
